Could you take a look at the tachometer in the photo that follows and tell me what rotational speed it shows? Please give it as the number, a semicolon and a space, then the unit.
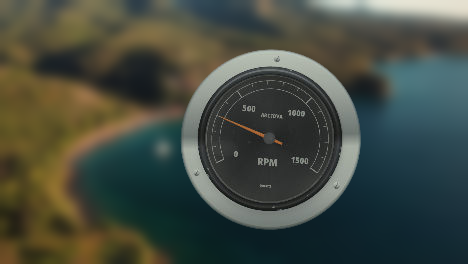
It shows 300; rpm
